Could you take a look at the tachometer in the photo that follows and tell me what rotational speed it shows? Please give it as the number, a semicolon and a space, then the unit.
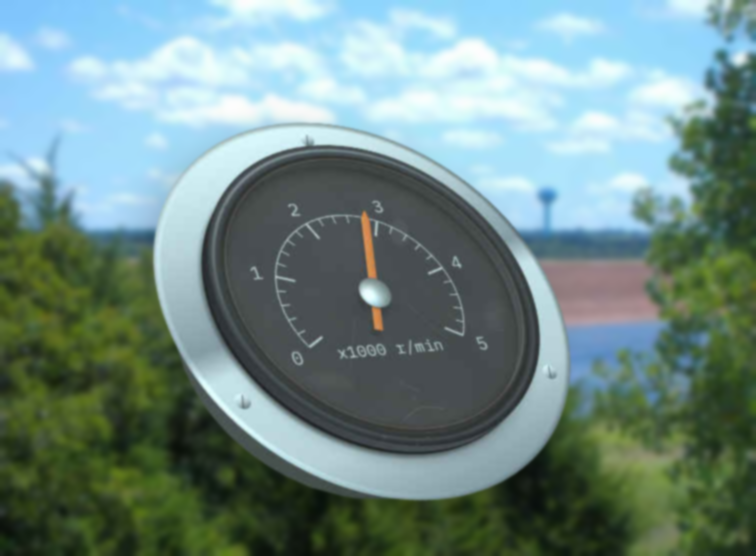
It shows 2800; rpm
